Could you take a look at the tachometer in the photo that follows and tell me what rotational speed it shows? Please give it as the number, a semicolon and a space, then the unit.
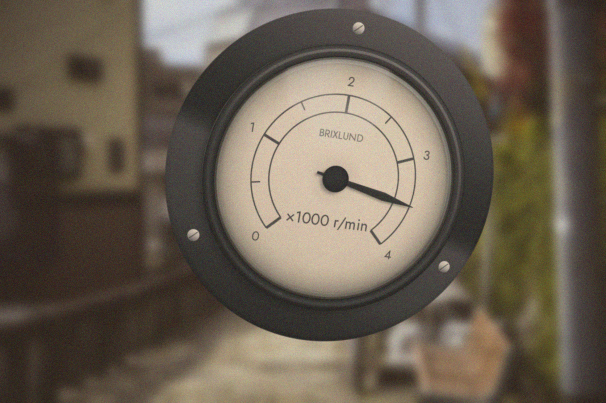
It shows 3500; rpm
